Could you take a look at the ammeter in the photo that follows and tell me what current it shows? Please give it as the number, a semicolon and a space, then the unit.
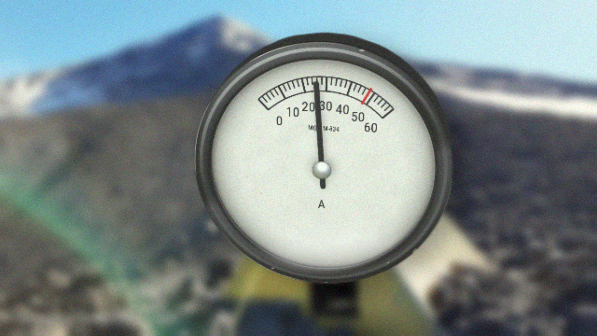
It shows 26; A
